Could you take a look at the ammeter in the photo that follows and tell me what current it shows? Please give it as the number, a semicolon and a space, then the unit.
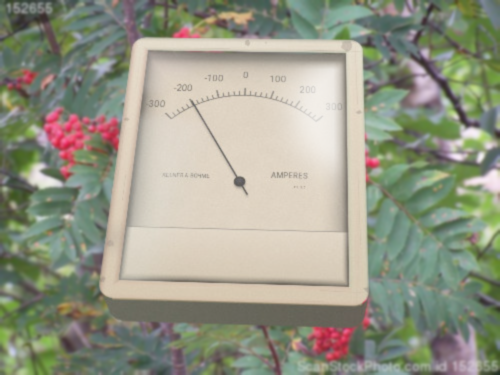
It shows -200; A
